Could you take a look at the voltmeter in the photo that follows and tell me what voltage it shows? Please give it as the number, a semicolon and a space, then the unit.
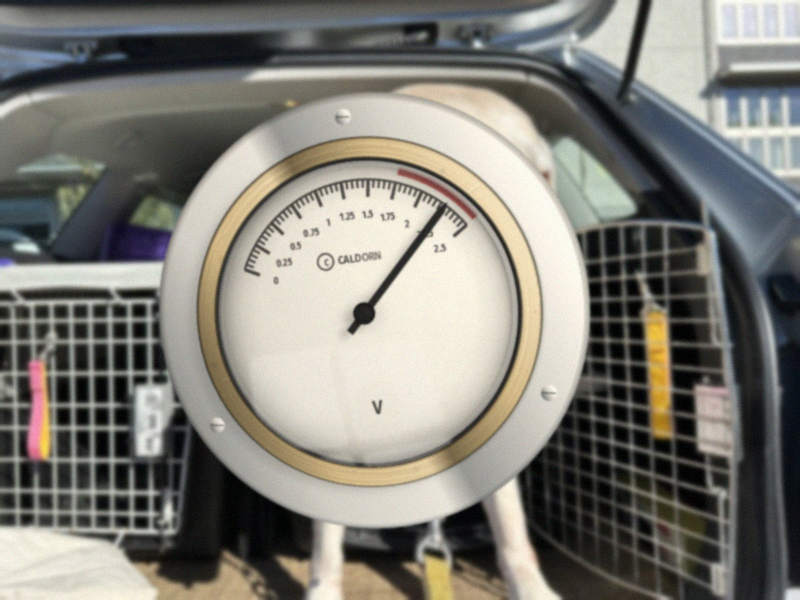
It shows 2.25; V
